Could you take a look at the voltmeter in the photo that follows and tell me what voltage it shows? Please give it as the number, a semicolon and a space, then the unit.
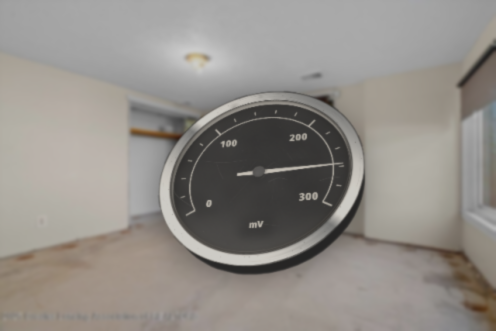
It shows 260; mV
